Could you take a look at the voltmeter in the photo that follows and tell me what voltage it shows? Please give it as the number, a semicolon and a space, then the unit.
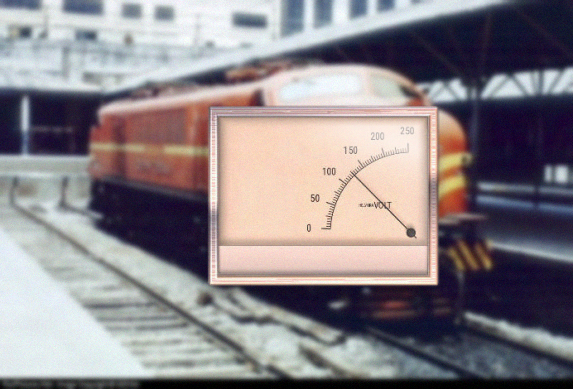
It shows 125; V
